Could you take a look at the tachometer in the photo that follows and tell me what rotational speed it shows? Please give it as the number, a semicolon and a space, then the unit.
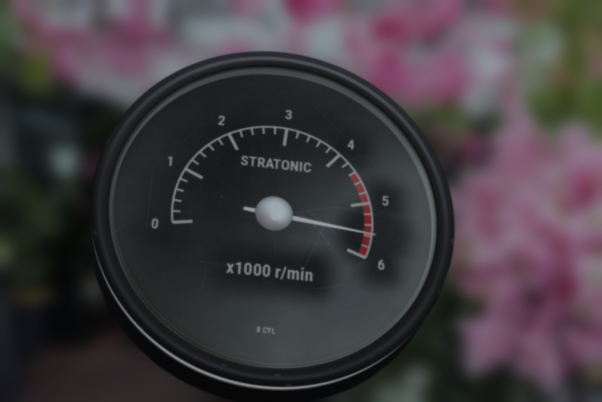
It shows 5600; rpm
